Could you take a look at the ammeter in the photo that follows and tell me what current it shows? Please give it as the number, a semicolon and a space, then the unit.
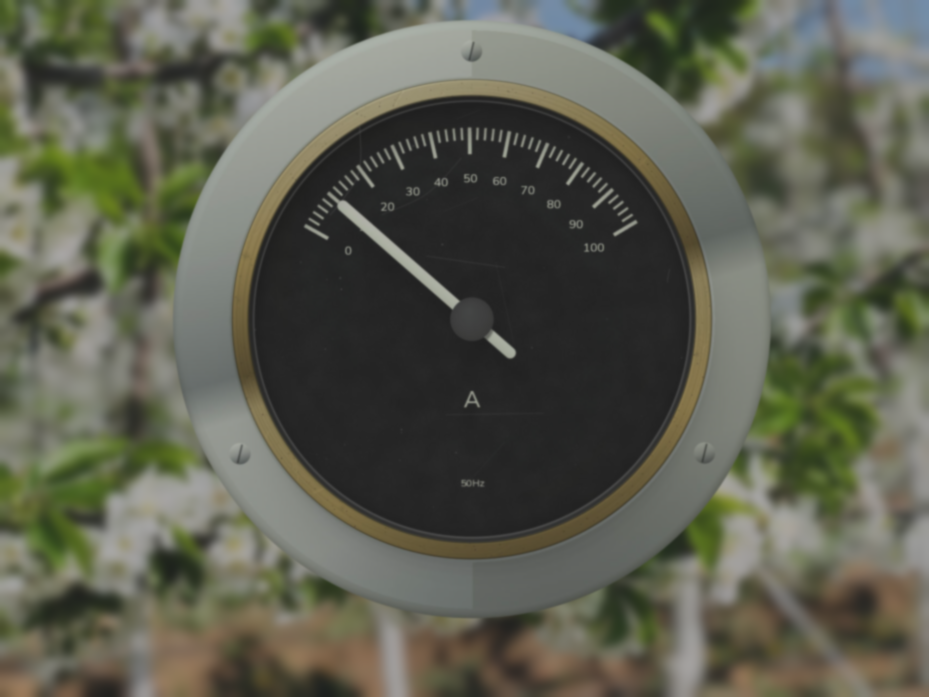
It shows 10; A
